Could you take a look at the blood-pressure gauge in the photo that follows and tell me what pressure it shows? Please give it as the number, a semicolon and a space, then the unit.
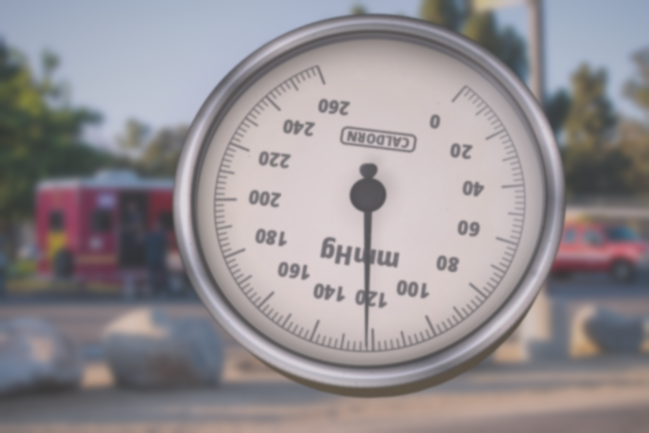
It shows 122; mmHg
